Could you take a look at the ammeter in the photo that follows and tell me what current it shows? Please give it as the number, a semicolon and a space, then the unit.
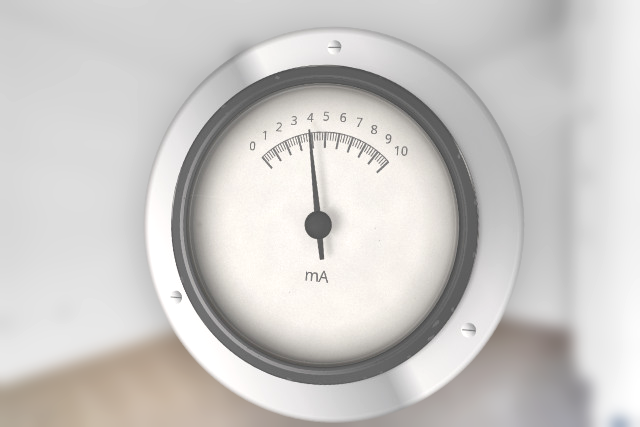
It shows 4; mA
